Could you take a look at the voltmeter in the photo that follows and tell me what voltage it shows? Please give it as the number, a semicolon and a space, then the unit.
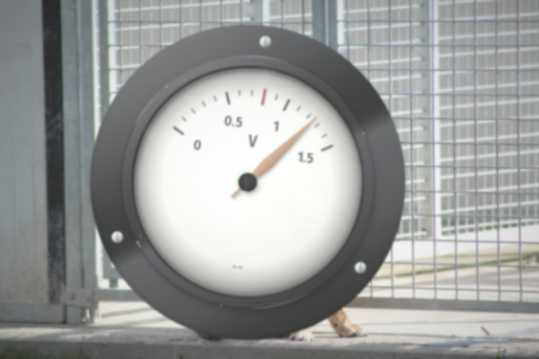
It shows 1.25; V
